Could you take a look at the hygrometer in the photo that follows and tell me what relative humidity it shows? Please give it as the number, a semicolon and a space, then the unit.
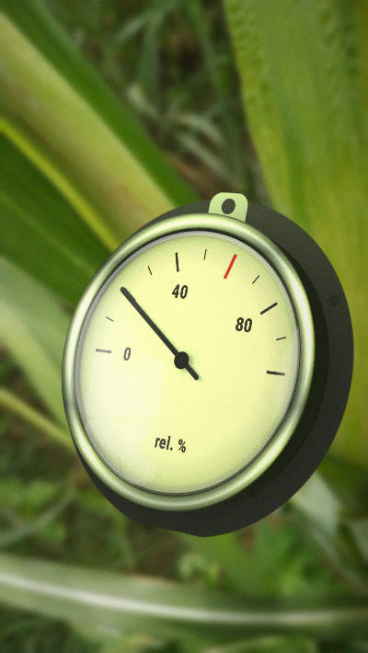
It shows 20; %
